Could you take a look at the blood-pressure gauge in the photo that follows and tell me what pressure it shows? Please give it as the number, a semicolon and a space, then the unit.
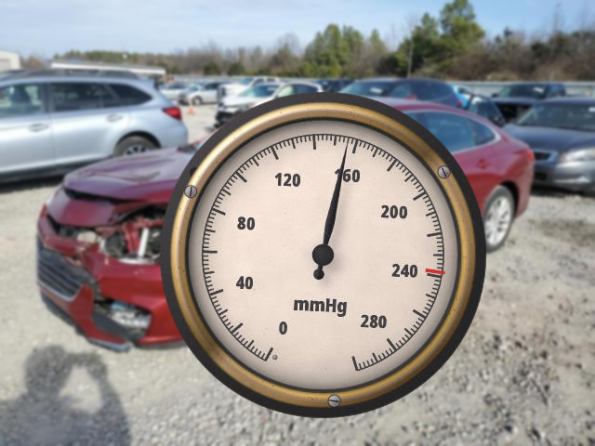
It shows 156; mmHg
